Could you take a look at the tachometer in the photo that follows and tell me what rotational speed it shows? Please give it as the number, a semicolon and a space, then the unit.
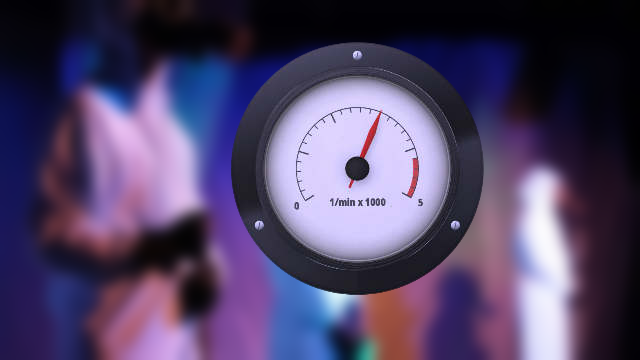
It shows 3000; rpm
